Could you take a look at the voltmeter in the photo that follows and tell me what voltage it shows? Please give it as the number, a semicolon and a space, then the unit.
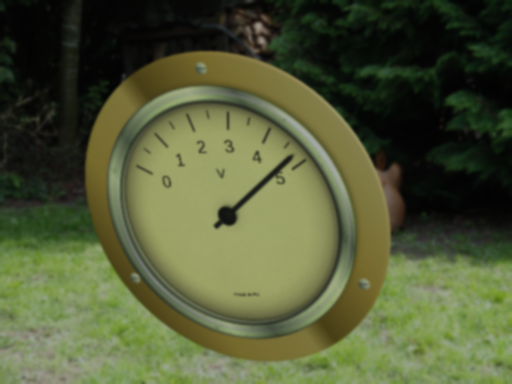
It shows 4.75; V
